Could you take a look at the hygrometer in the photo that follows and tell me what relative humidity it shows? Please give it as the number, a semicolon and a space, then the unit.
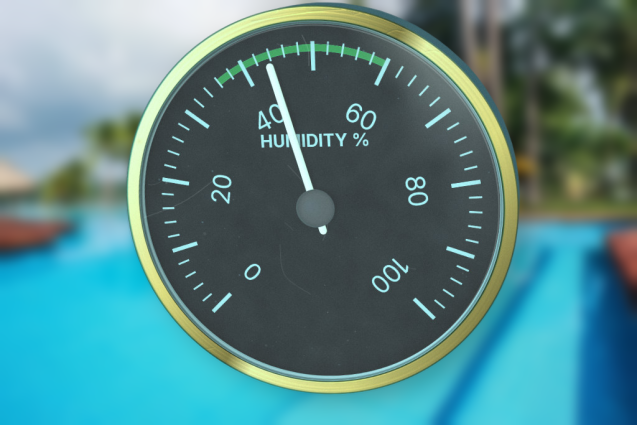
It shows 44; %
